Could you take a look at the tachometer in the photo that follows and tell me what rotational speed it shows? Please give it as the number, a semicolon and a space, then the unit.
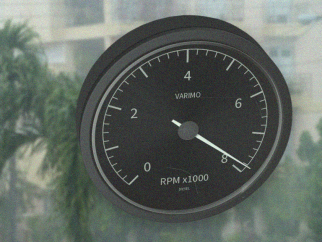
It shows 7800; rpm
